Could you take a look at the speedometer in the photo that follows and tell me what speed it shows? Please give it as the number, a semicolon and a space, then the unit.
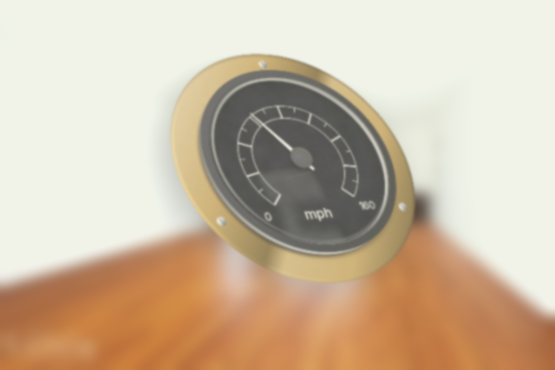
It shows 60; mph
